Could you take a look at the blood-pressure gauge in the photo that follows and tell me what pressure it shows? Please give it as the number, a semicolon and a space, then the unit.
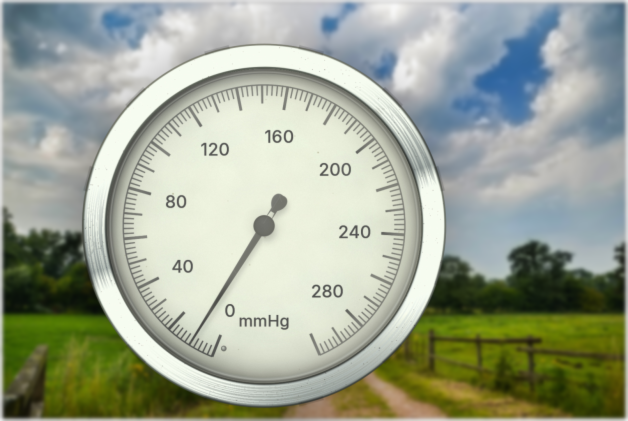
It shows 10; mmHg
